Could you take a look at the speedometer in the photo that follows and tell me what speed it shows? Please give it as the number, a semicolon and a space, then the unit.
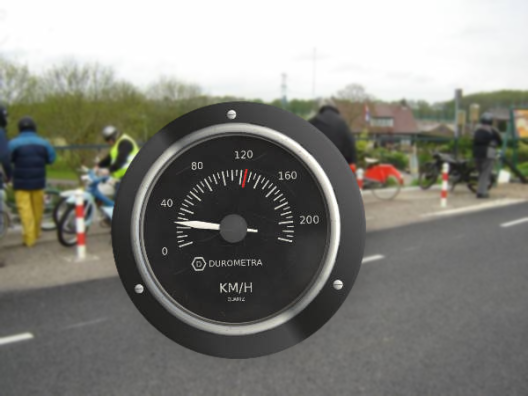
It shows 25; km/h
